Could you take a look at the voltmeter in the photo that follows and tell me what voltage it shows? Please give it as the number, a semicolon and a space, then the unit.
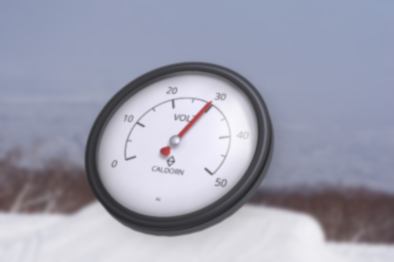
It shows 30; V
